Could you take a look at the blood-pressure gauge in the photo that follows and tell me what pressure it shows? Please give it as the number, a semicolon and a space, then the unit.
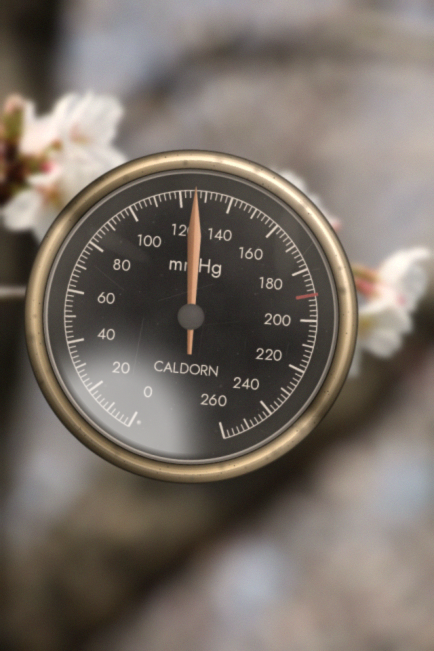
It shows 126; mmHg
